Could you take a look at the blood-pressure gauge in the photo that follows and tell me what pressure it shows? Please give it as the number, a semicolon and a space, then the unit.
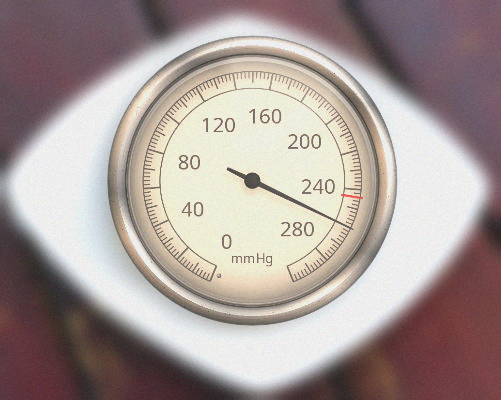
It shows 260; mmHg
